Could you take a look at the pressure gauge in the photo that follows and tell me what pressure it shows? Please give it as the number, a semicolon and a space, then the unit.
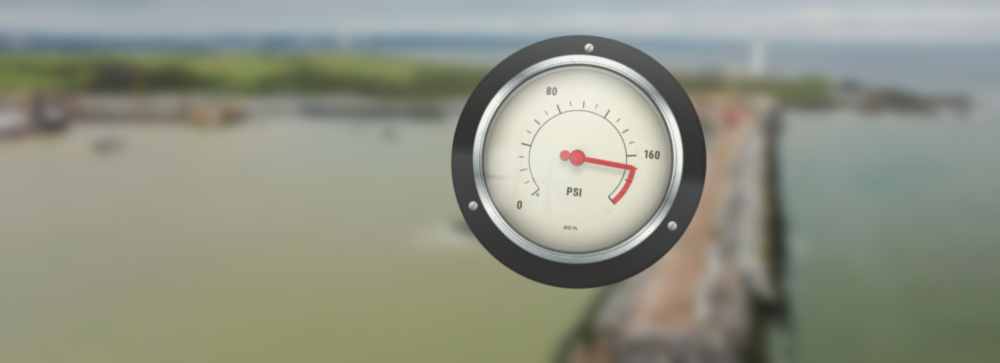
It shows 170; psi
